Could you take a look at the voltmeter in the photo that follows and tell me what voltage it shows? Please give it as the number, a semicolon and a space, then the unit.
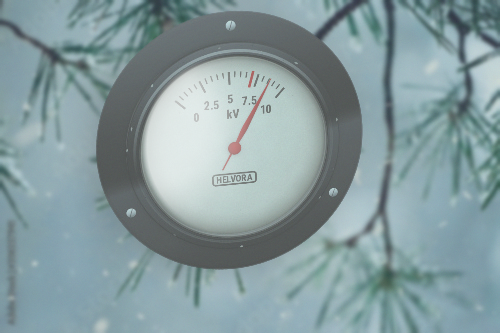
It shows 8.5; kV
